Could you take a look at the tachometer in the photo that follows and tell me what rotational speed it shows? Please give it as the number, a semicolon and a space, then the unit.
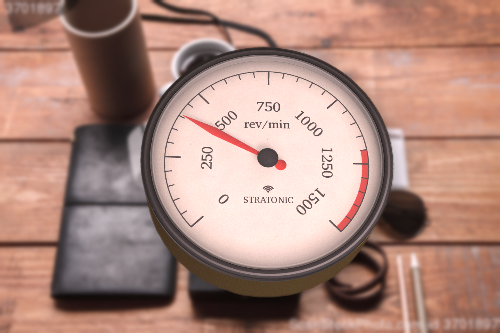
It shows 400; rpm
